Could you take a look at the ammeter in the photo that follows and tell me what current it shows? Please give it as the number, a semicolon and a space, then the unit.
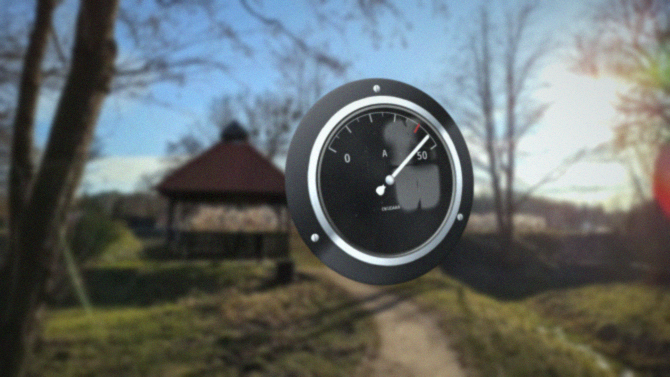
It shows 45; A
